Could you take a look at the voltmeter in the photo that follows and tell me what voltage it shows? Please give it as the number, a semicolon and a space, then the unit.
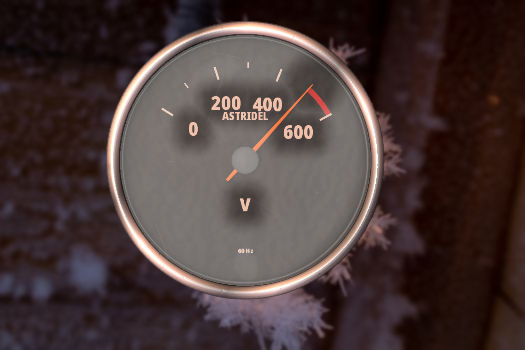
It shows 500; V
